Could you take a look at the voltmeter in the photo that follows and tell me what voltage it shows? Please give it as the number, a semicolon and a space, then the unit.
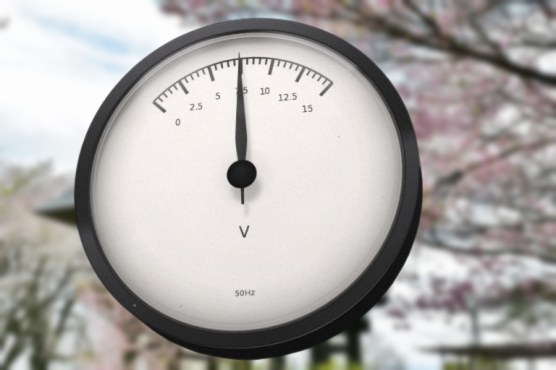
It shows 7.5; V
